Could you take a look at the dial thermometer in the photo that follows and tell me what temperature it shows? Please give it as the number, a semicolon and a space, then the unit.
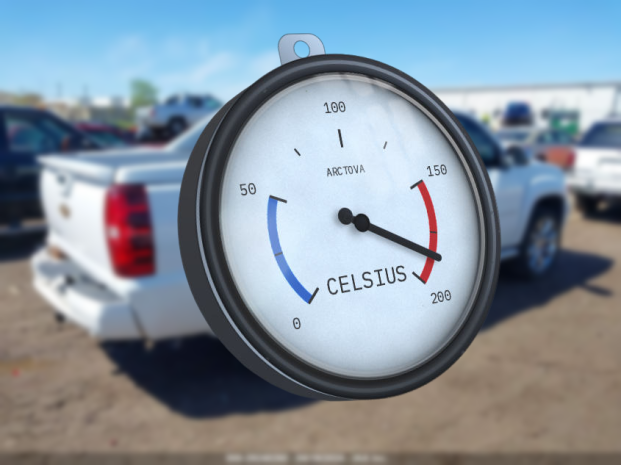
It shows 187.5; °C
